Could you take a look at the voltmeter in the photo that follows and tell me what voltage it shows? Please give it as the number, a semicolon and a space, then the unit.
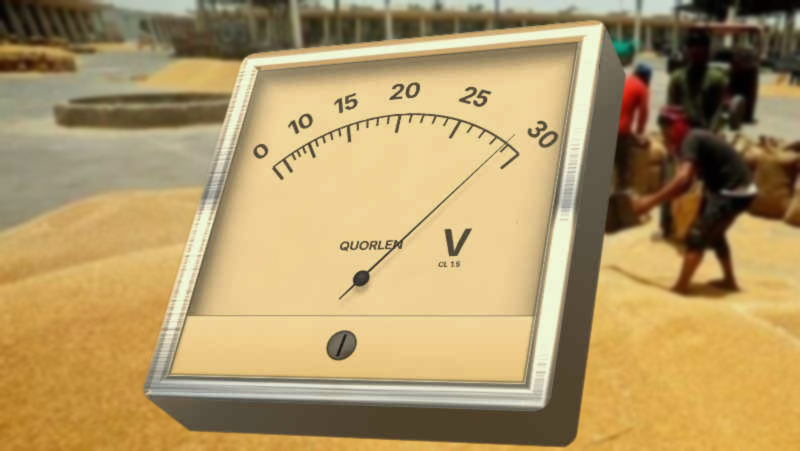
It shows 29; V
